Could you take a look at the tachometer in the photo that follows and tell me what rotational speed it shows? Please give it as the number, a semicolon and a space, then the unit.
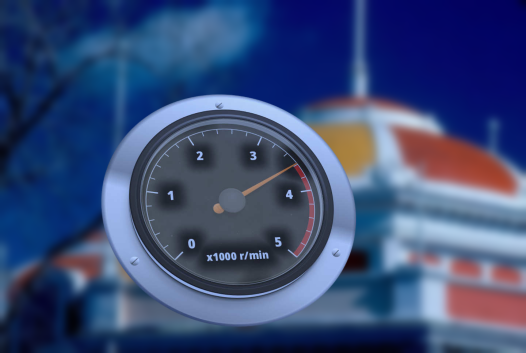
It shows 3600; rpm
